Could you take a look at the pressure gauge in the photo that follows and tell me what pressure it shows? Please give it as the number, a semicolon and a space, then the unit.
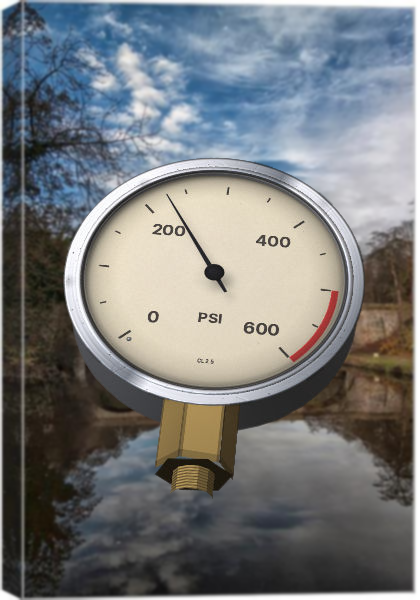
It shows 225; psi
